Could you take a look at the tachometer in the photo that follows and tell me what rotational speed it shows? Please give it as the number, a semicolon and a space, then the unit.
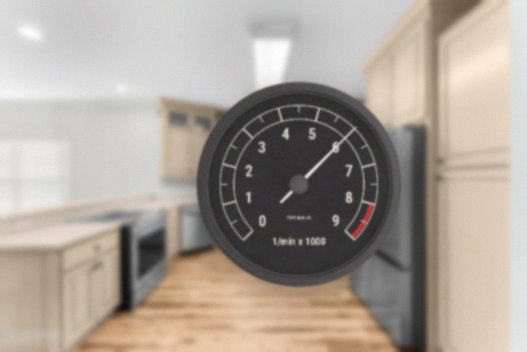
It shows 6000; rpm
